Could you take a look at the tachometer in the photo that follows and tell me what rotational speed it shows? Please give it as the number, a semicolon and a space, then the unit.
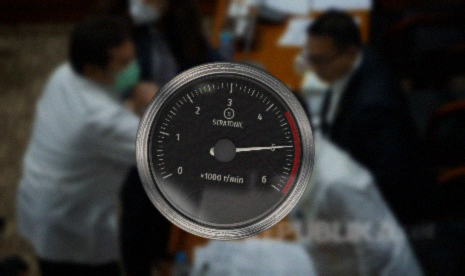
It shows 5000; rpm
